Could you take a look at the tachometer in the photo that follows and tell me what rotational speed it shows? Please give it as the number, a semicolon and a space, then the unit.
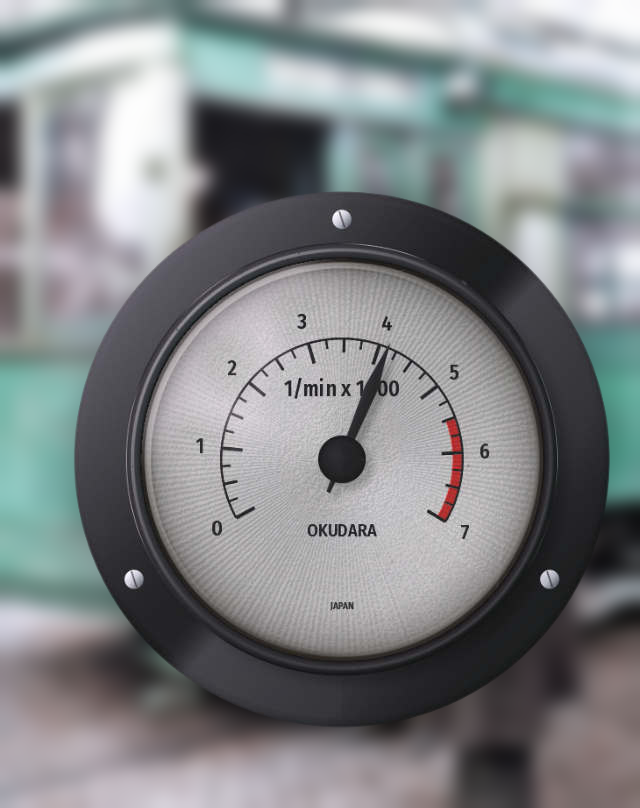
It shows 4125; rpm
